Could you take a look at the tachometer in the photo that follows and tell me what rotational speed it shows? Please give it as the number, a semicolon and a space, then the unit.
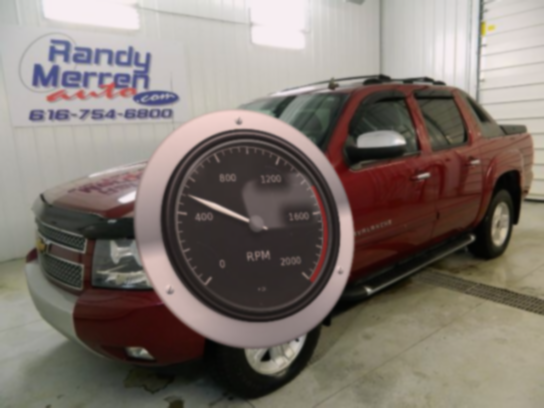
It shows 500; rpm
